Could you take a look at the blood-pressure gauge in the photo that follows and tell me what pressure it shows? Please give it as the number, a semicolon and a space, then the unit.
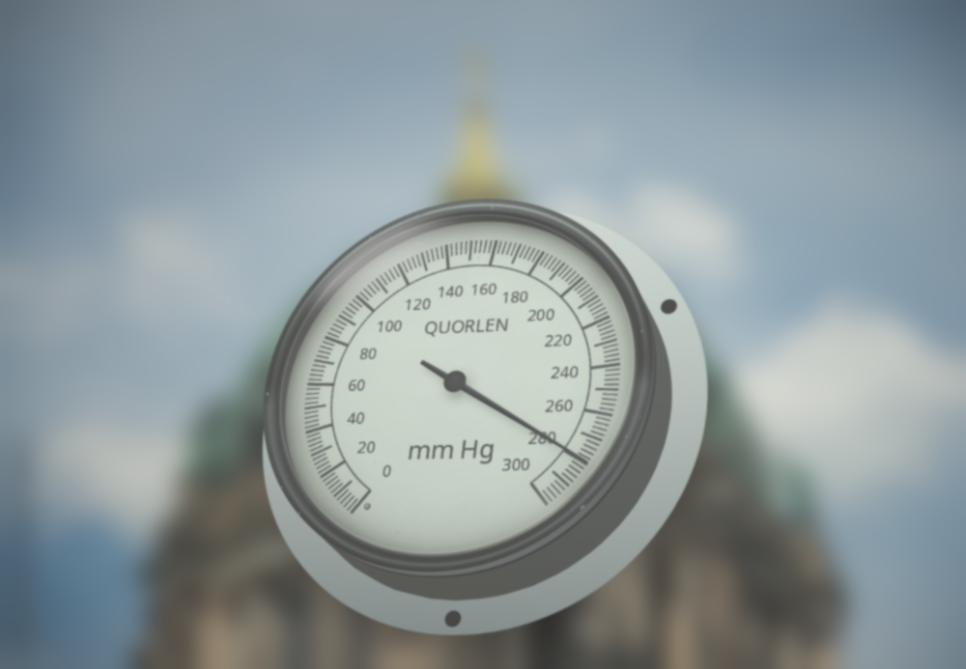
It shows 280; mmHg
